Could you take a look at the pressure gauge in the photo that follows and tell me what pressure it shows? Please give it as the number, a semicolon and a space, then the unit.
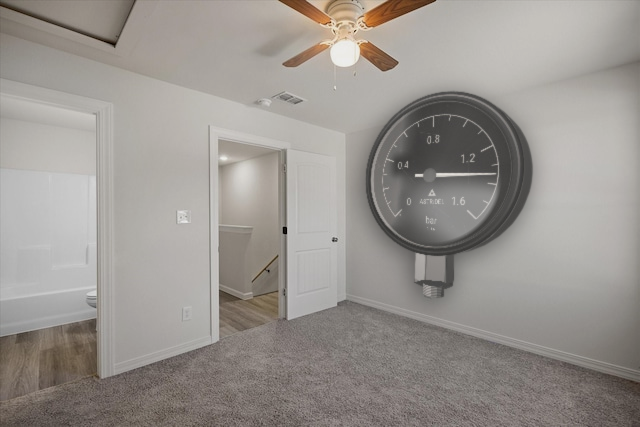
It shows 1.35; bar
